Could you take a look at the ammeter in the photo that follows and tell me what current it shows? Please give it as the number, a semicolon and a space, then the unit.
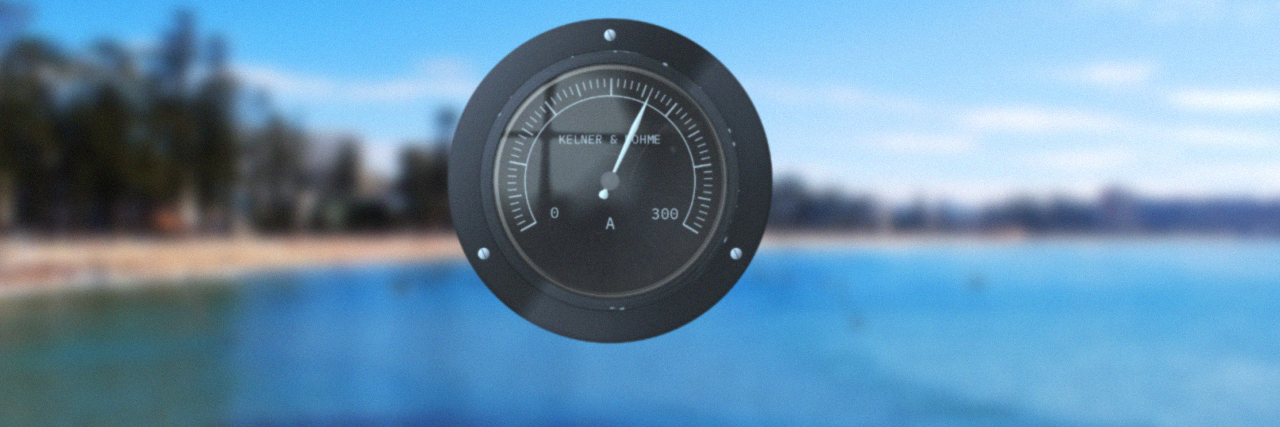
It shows 180; A
